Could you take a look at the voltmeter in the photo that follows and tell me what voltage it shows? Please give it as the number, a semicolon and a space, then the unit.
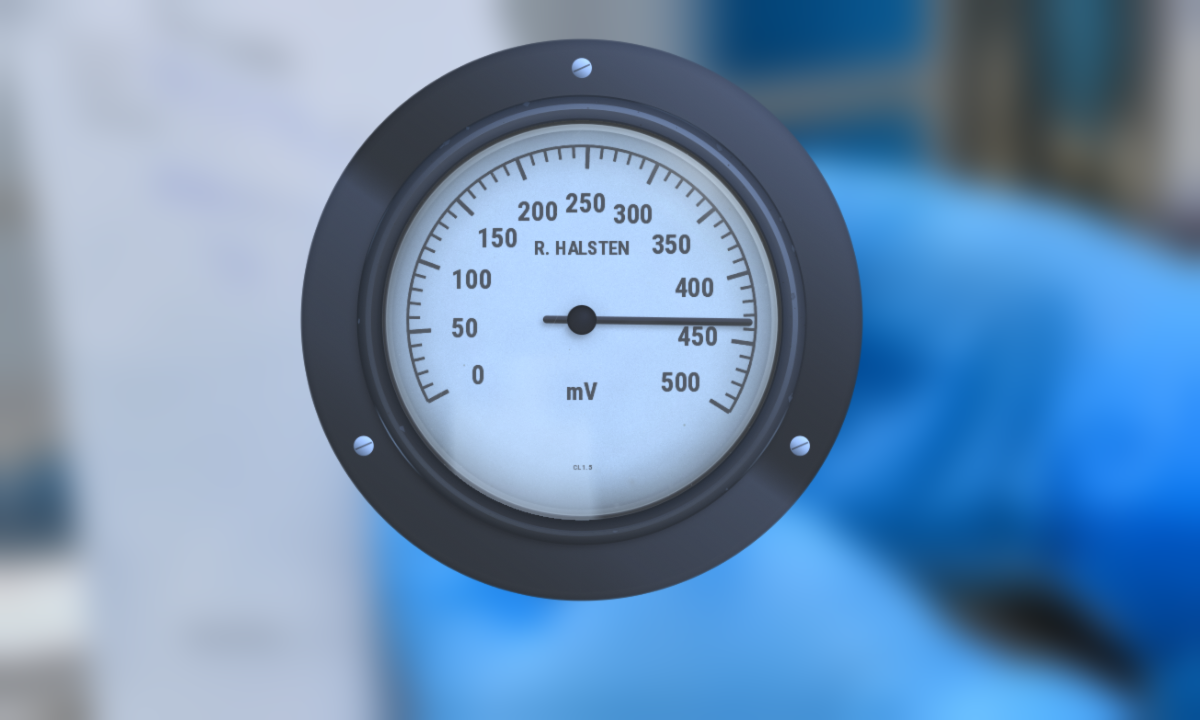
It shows 435; mV
